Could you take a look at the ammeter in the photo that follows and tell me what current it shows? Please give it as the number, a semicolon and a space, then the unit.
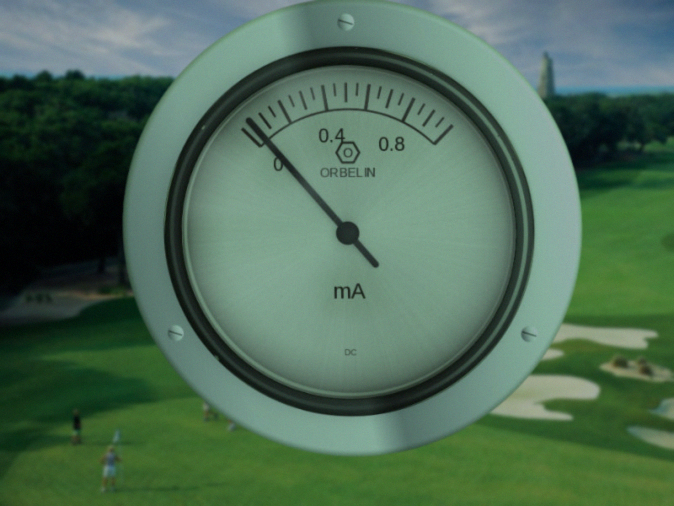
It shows 0.05; mA
